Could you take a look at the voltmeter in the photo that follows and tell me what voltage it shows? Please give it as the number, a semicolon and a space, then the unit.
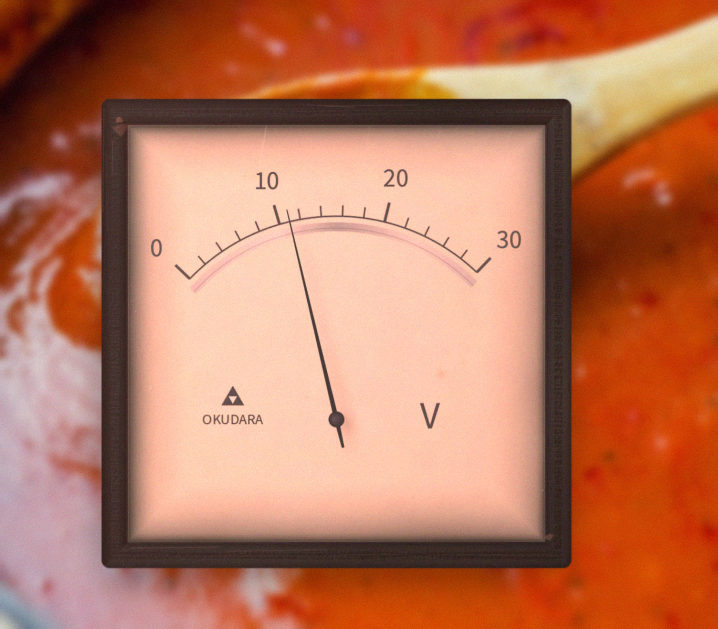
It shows 11; V
